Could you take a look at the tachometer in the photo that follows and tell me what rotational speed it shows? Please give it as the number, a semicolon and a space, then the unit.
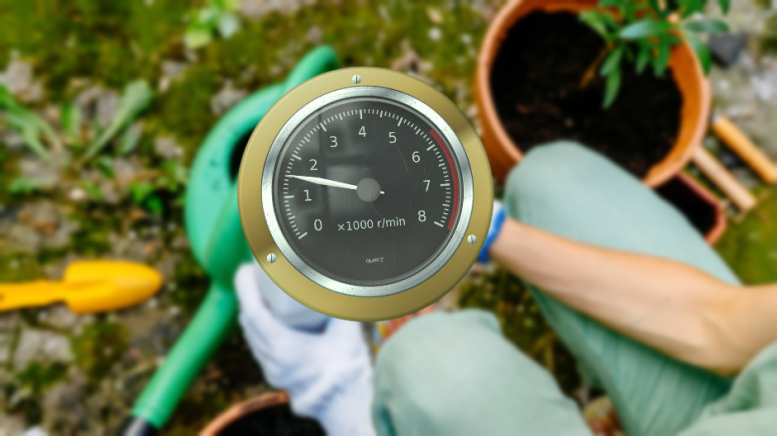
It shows 1500; rpm
